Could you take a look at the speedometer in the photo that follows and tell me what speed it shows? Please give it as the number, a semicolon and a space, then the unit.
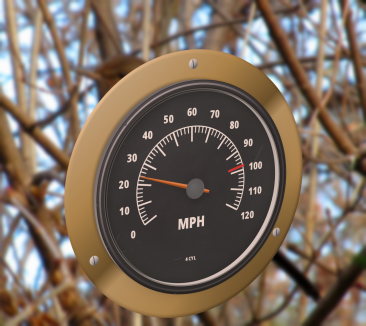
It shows 24; mph
